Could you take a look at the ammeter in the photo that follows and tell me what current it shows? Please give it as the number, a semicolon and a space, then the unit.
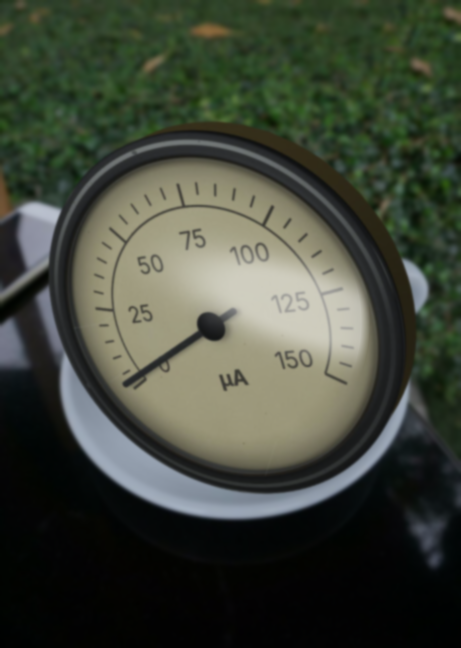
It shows 2.5; µA
